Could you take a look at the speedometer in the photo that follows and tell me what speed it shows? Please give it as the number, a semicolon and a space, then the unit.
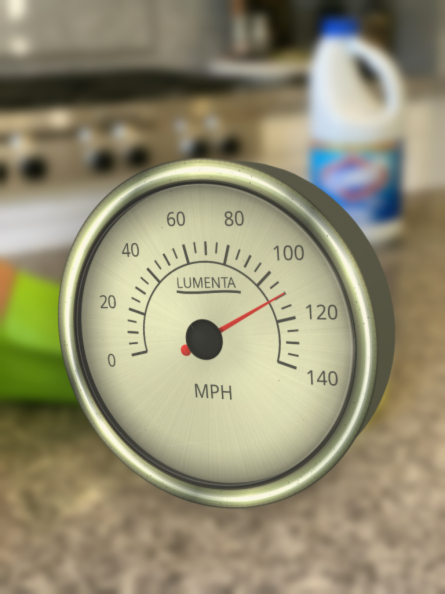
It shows 110; mph
